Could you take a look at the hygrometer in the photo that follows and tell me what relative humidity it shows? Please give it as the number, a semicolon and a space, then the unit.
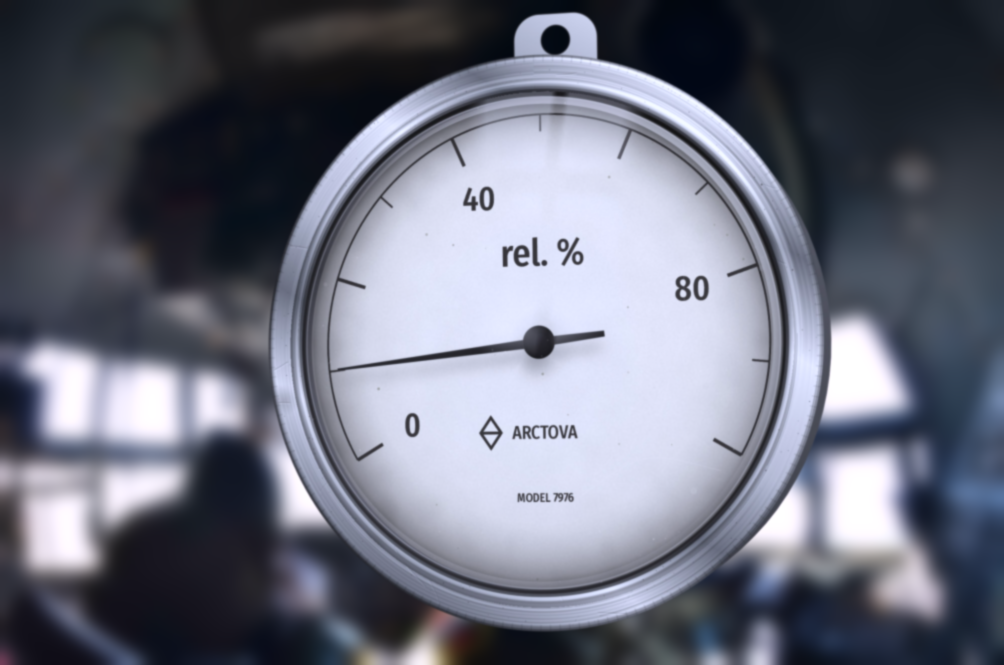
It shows 10; %
